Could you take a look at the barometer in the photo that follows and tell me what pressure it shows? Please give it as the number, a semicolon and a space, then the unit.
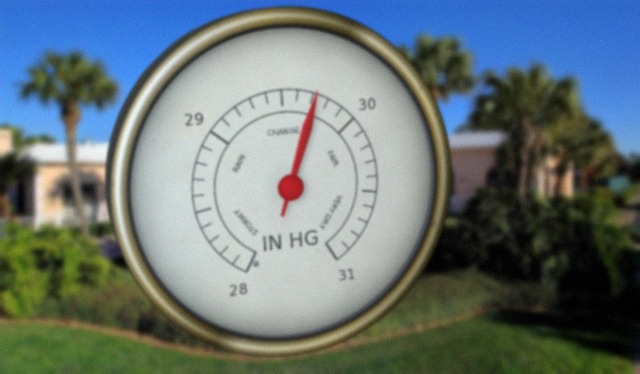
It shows 29.7; inHg
